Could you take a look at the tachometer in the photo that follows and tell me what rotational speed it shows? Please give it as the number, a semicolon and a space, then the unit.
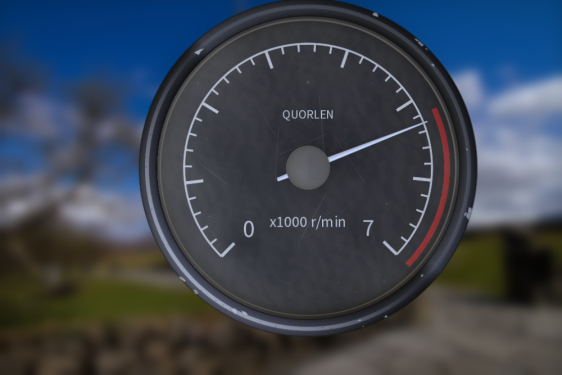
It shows 5300; rpm
